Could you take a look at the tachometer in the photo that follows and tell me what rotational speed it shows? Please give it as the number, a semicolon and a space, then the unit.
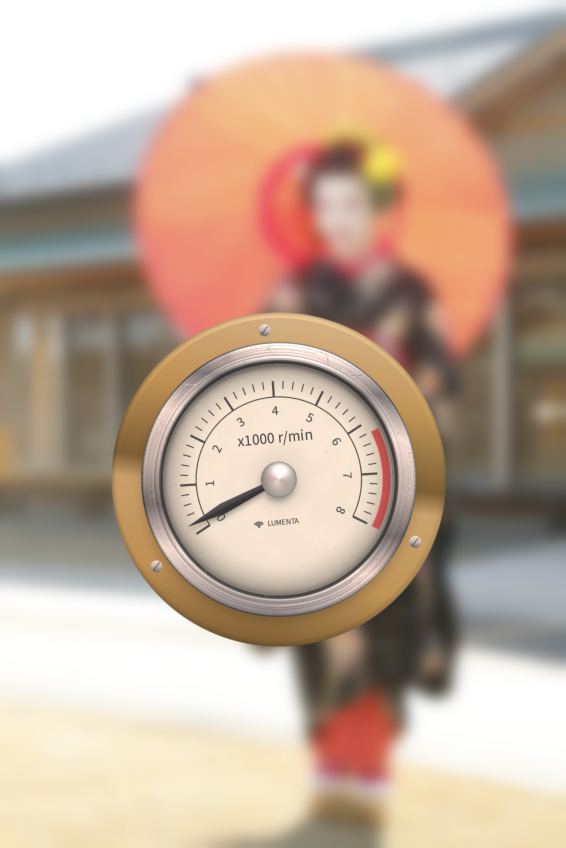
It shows 200; rpm
